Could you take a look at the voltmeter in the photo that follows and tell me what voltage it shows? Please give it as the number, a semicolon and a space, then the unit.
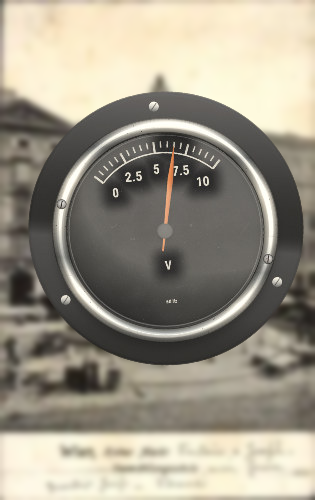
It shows 6.5; V
